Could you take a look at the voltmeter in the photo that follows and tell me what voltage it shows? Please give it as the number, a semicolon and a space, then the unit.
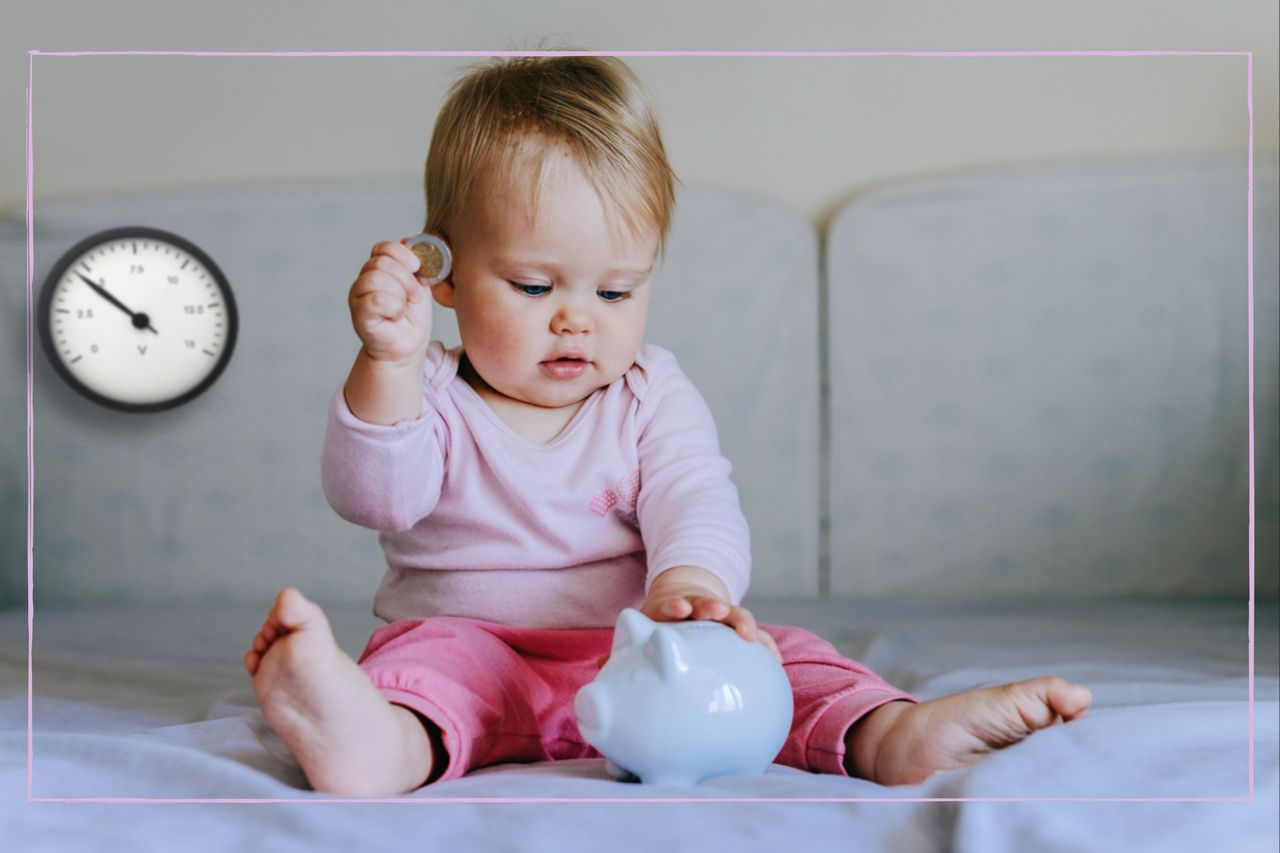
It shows 4.5; V
